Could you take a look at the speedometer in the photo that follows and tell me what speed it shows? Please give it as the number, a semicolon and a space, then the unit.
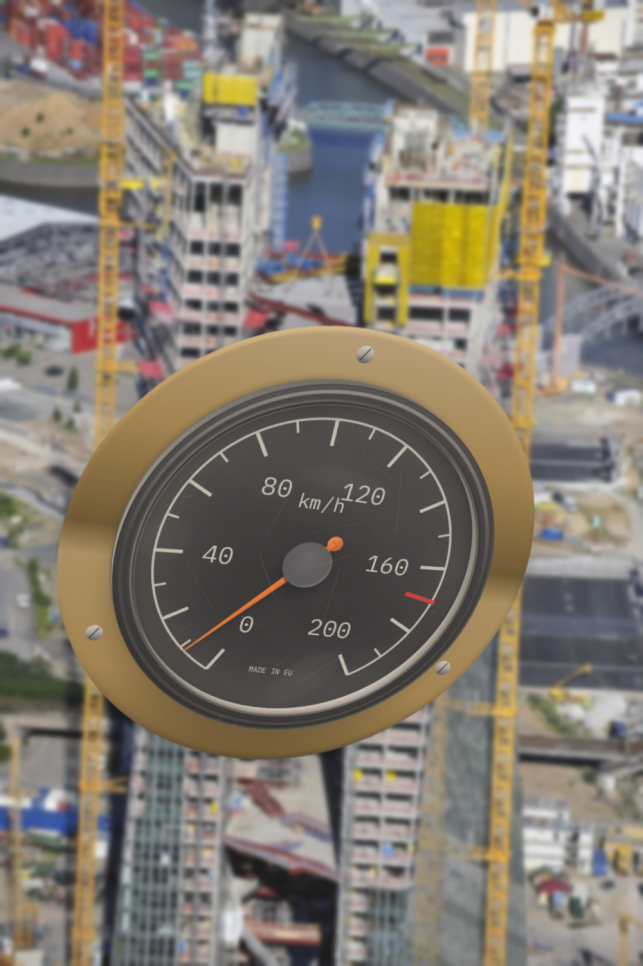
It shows 10; km/h
